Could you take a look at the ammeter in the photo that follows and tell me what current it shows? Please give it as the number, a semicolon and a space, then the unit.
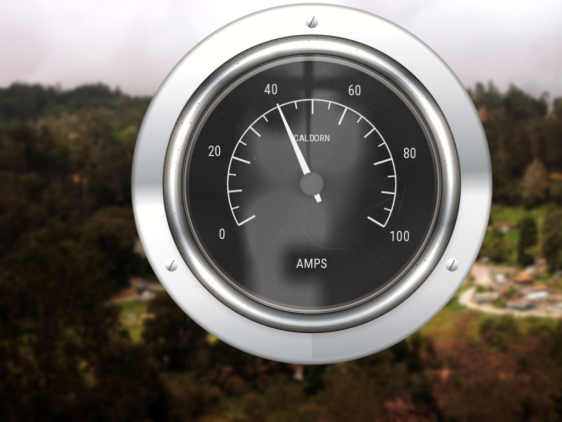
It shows 40; A
